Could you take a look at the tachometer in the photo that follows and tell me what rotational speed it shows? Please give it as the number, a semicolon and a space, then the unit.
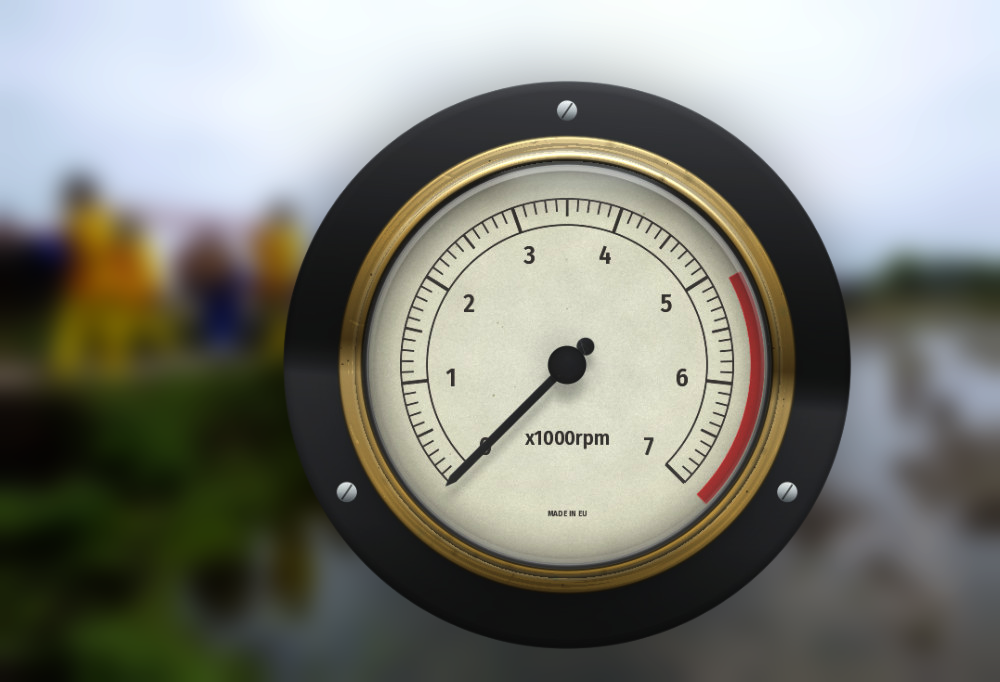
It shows 0; rpm
